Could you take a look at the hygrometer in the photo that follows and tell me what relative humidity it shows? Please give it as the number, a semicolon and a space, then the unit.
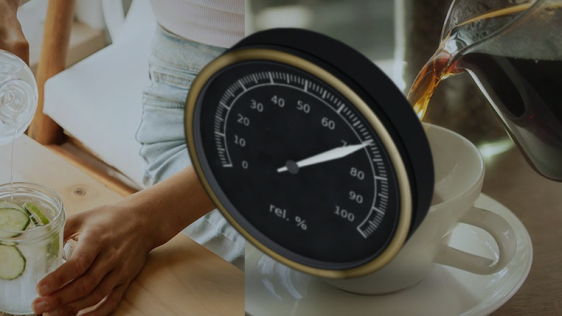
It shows 70; %
